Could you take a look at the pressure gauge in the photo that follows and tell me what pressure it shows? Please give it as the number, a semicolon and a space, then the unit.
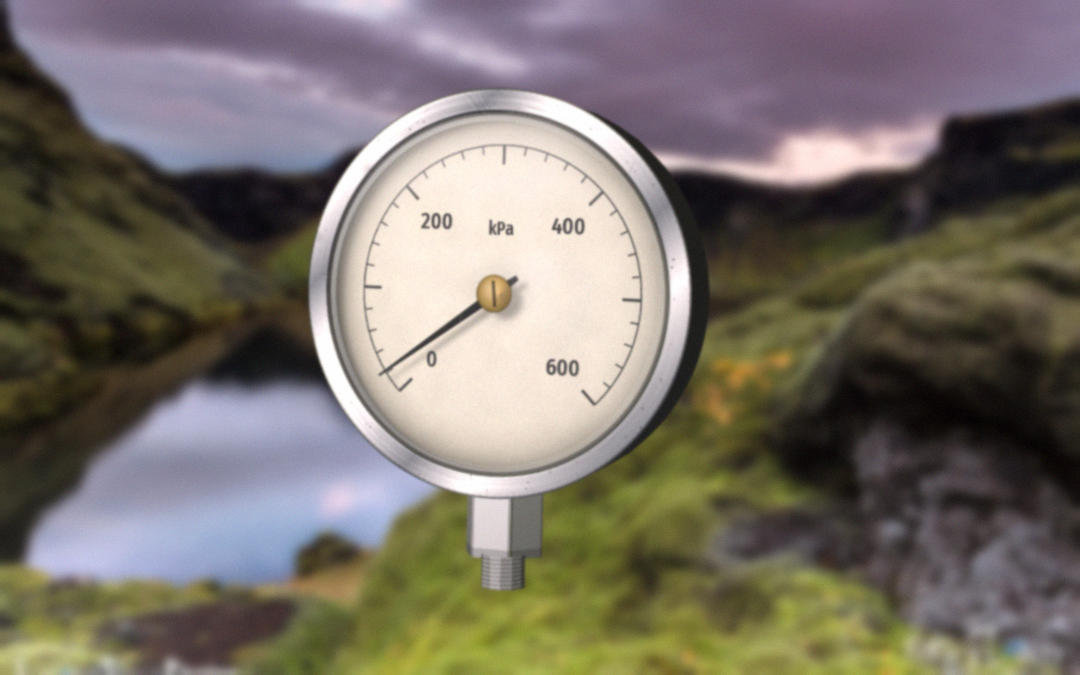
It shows 20; kPa
